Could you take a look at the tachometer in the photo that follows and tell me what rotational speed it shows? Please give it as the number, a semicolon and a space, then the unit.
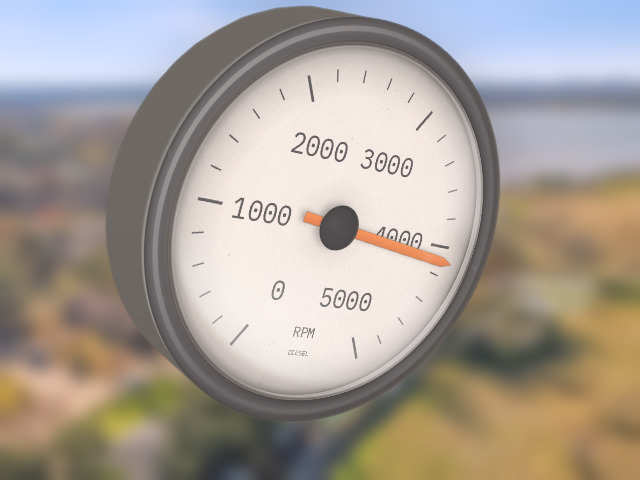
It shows 4100; rpm
